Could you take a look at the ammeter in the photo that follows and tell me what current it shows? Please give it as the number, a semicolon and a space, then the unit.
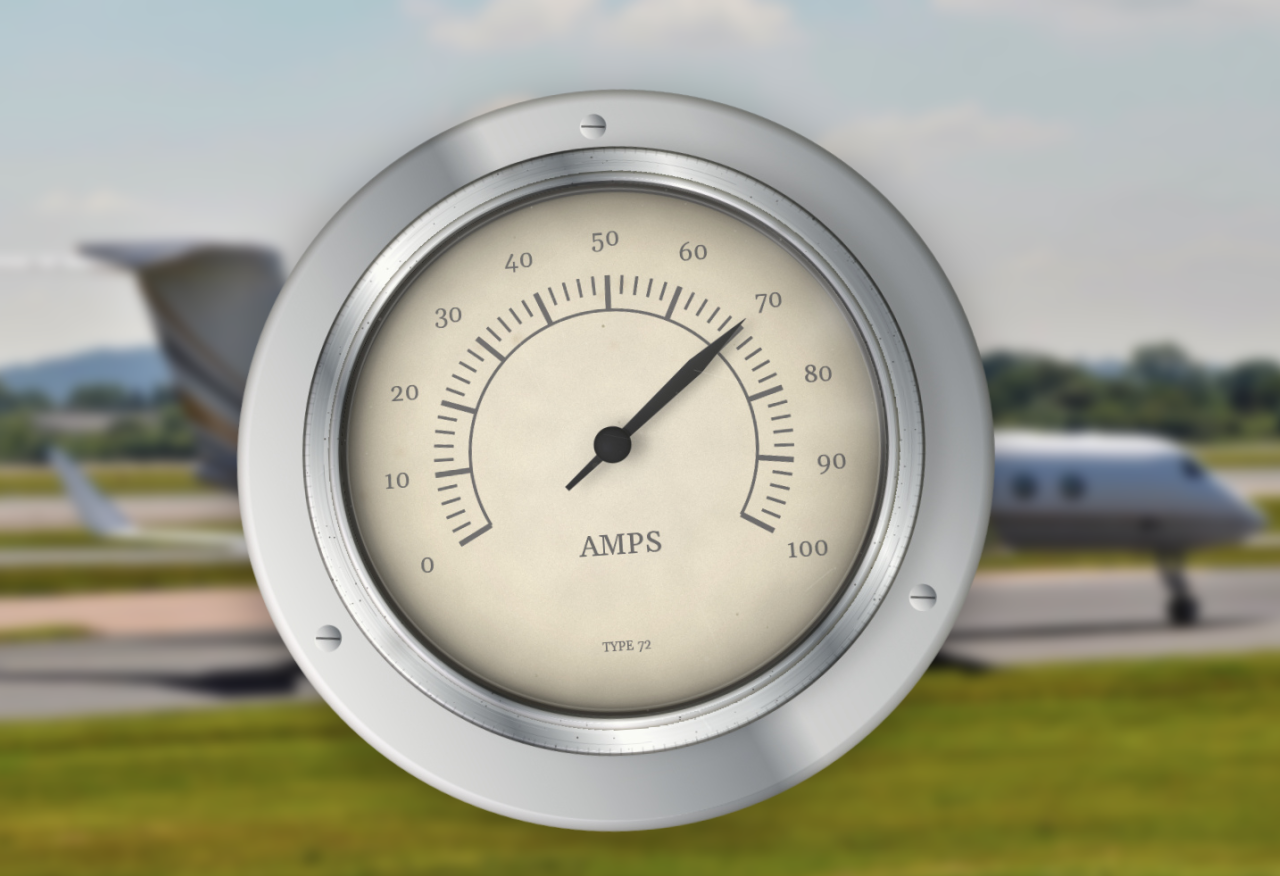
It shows 70; A
